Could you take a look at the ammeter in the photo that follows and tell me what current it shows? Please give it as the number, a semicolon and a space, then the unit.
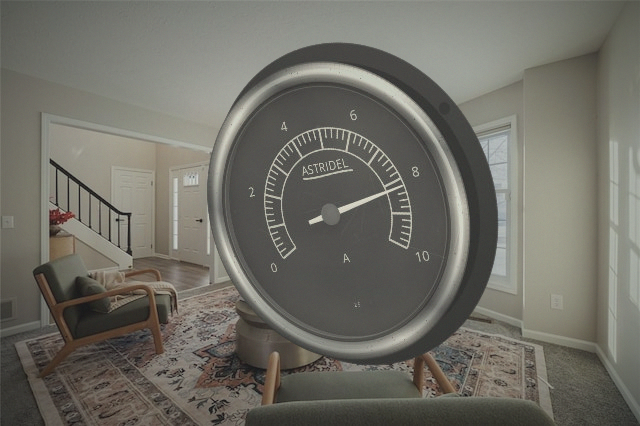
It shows 8.2; A
